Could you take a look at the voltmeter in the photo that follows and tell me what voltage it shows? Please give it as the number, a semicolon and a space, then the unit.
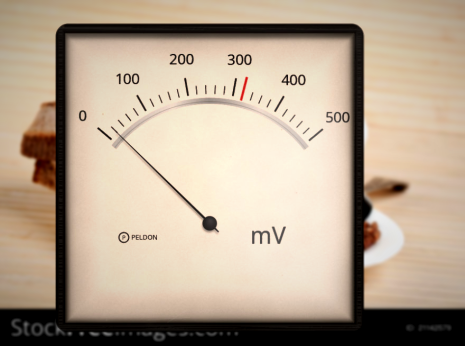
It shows 20; mV
